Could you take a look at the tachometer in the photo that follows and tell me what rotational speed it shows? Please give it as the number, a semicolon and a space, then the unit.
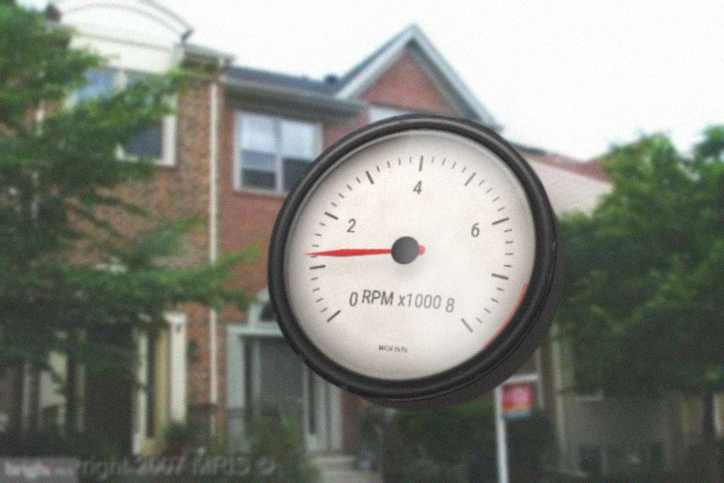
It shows 1200; rpm
